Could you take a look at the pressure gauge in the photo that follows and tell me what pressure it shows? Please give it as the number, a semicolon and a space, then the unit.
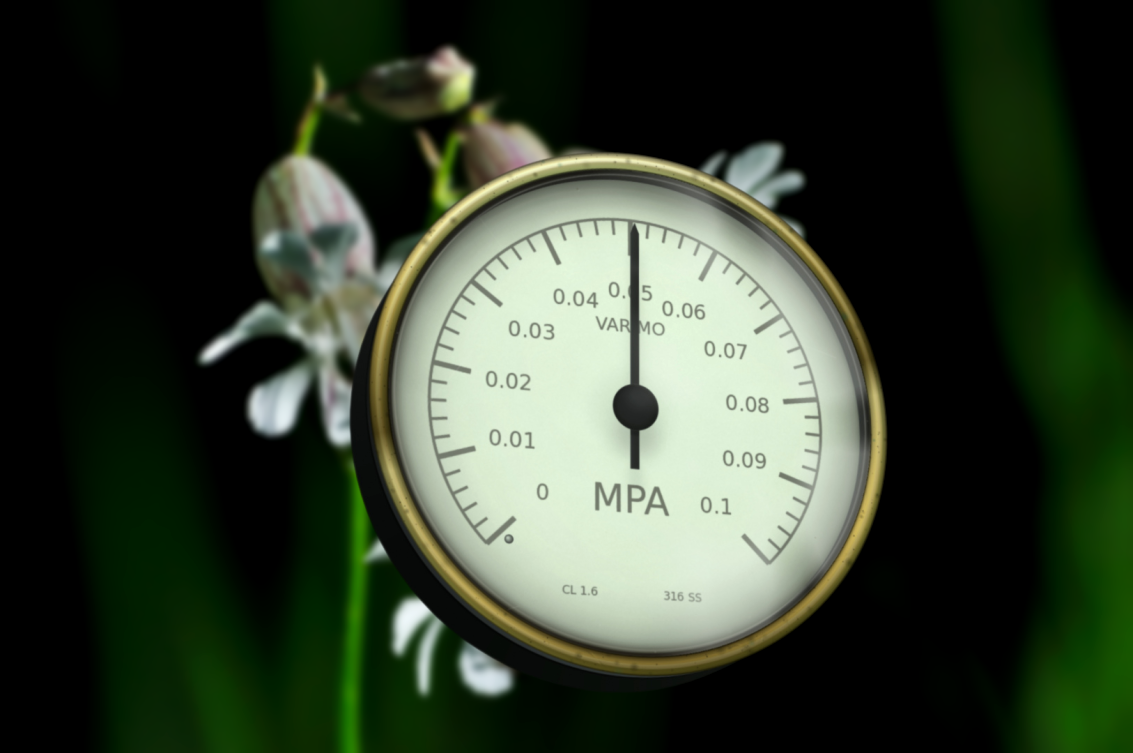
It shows 0.05; MPa
